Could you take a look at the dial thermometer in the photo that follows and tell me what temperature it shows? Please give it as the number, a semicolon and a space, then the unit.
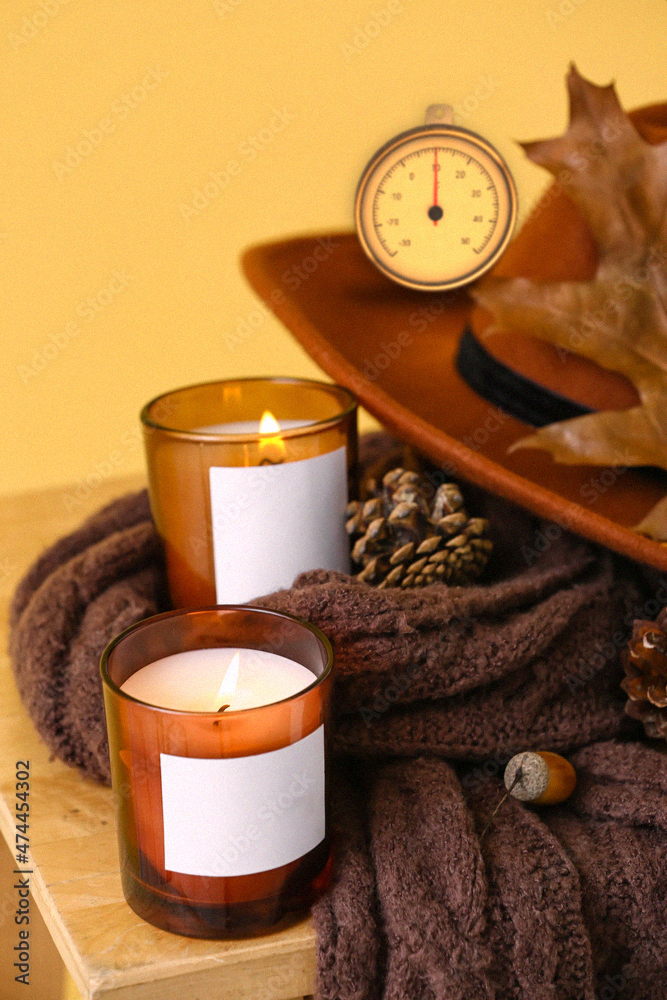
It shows 10; °C
